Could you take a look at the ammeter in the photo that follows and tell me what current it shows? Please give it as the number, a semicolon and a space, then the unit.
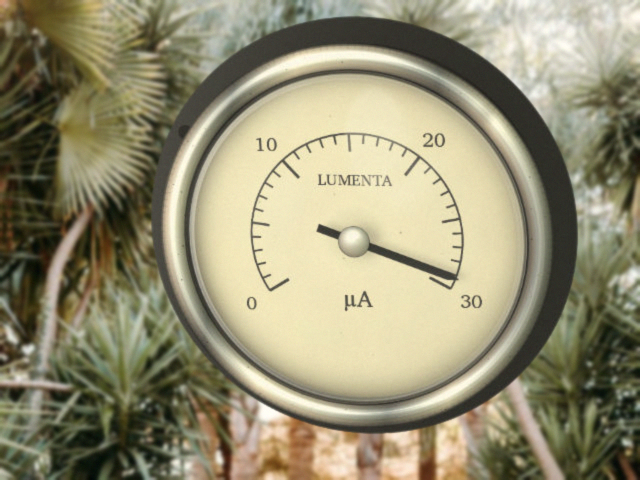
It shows 29; µA
